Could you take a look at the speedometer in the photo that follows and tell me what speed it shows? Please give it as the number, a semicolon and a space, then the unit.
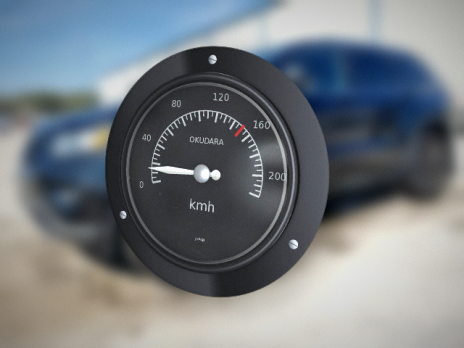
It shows 15; km/h
